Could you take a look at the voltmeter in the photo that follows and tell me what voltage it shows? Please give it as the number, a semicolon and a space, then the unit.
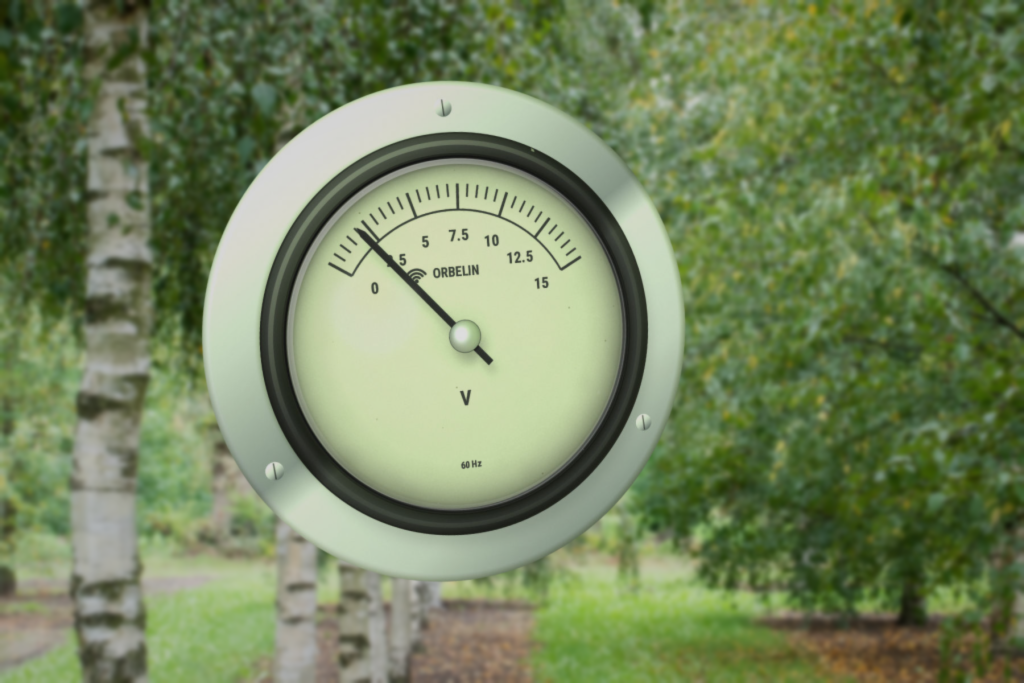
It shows 2; V
